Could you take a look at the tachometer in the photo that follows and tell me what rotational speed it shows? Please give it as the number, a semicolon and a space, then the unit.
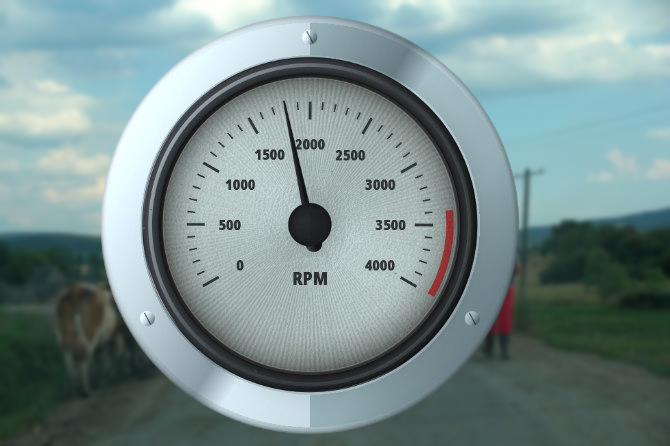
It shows 1800; rpm
